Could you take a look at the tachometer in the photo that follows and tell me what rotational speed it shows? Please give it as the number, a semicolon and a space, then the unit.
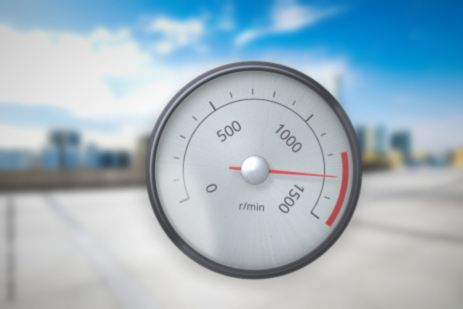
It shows 1300; rpm
